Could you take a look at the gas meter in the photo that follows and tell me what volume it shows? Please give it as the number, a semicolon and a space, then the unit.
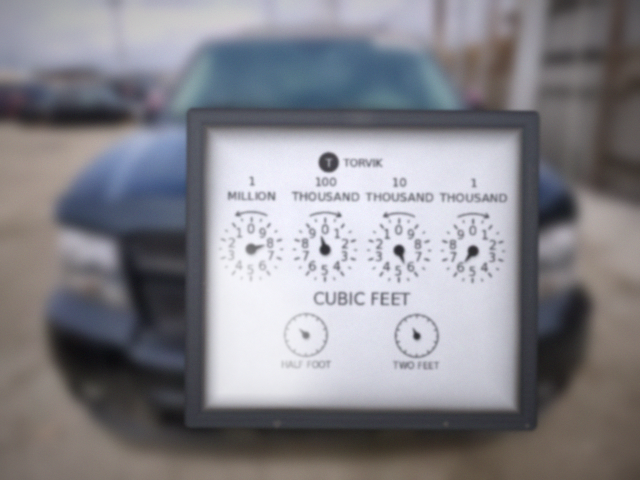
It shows 795600; ft³
